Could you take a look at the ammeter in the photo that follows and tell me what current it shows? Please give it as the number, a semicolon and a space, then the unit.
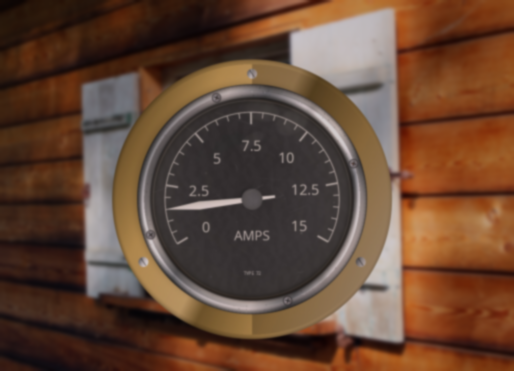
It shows 1.5; A
